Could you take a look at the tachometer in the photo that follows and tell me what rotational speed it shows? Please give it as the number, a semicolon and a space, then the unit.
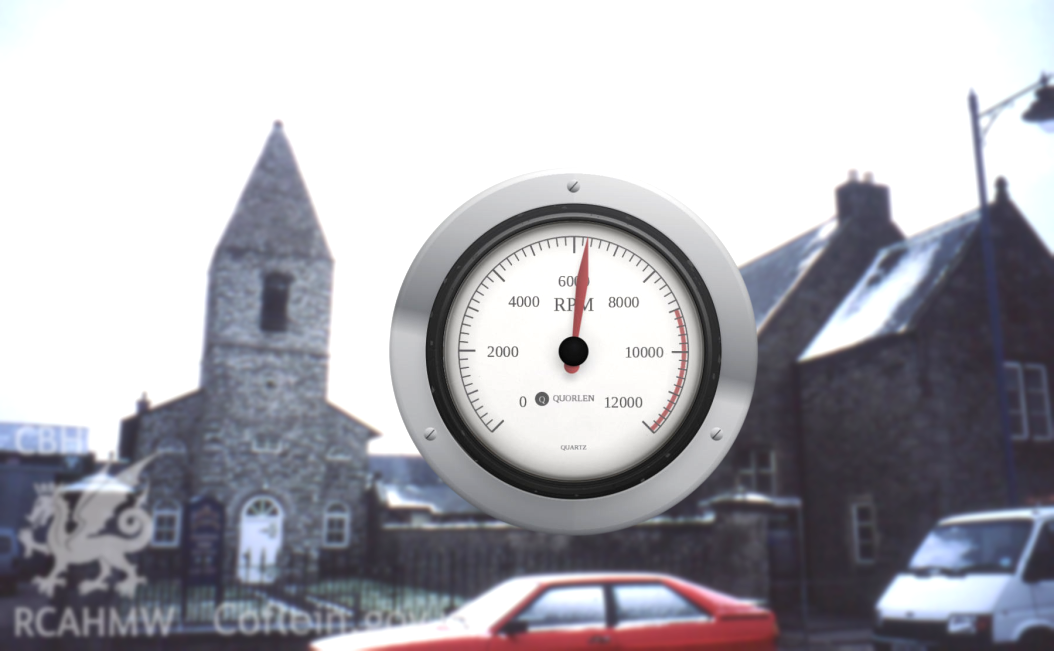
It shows 6300; rpm
